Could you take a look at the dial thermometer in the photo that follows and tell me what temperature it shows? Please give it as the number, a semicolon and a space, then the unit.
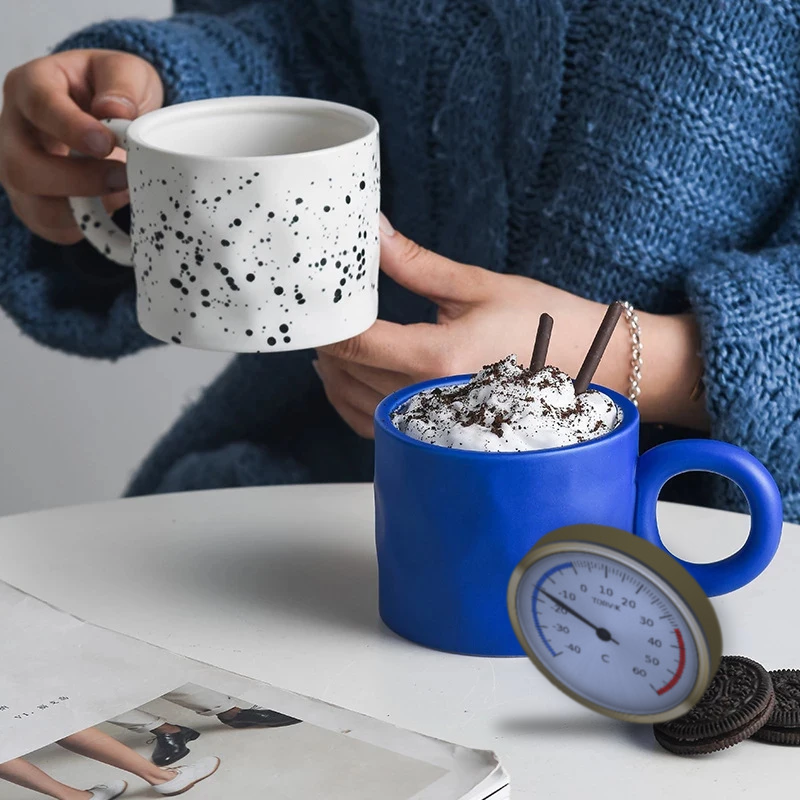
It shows -15; °C
